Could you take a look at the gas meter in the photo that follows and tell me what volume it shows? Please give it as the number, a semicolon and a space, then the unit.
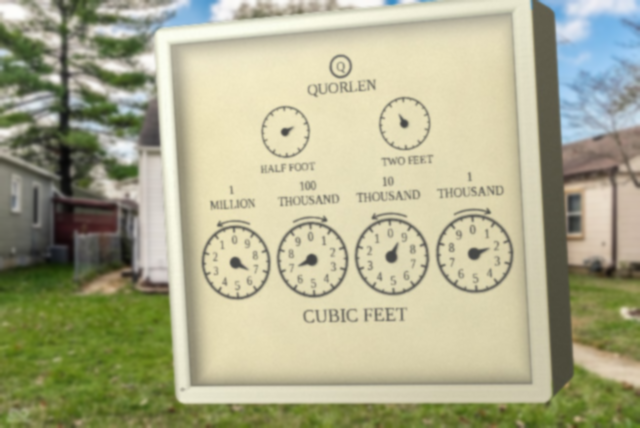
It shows 669200; ft³
